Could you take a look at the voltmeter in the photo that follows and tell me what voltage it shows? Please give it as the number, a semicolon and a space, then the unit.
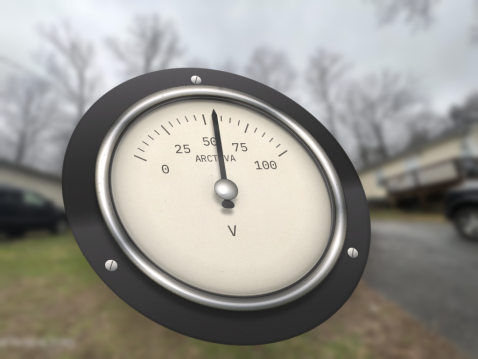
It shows 55; V
